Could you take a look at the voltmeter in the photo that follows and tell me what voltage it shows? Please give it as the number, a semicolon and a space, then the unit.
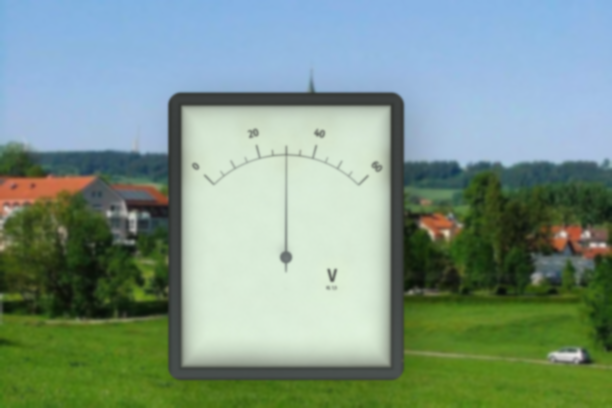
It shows 30; V
